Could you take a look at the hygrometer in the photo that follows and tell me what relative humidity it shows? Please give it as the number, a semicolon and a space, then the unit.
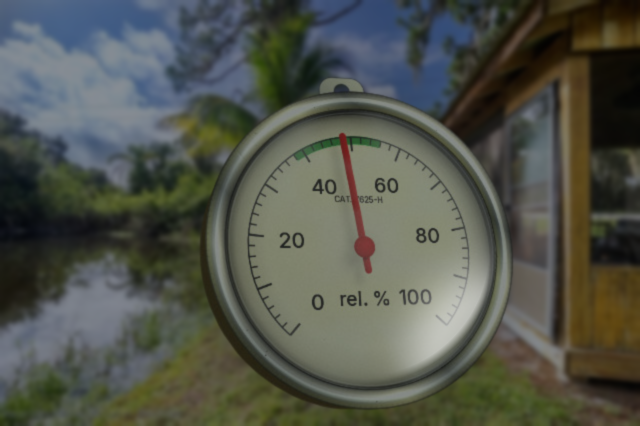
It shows 48; %
